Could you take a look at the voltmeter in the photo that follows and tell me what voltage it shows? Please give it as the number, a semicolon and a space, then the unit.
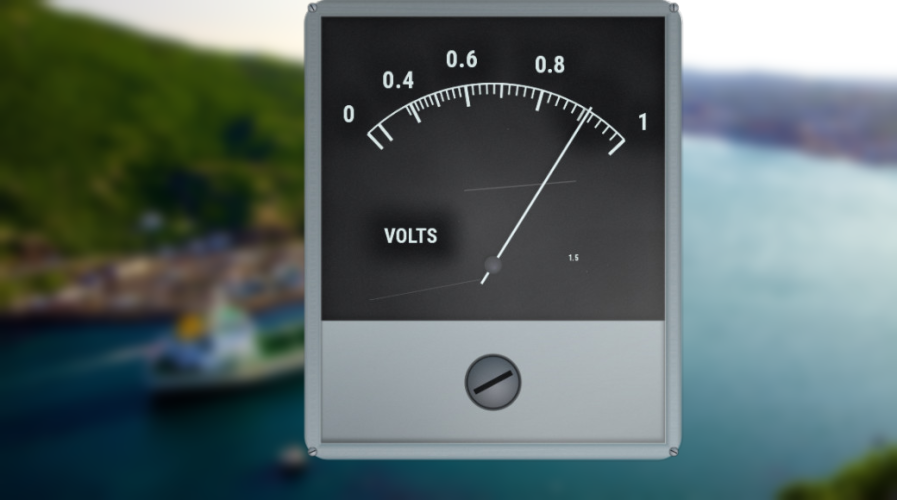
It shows 0.91; V
